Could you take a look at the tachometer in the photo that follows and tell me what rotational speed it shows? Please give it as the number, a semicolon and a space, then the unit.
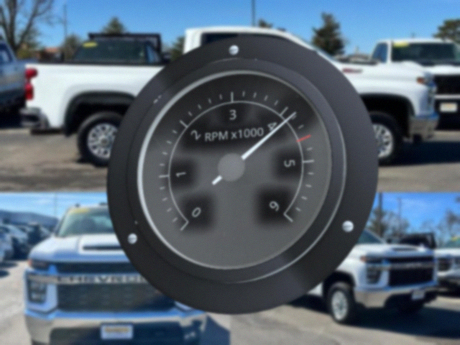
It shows 4200; rpm
